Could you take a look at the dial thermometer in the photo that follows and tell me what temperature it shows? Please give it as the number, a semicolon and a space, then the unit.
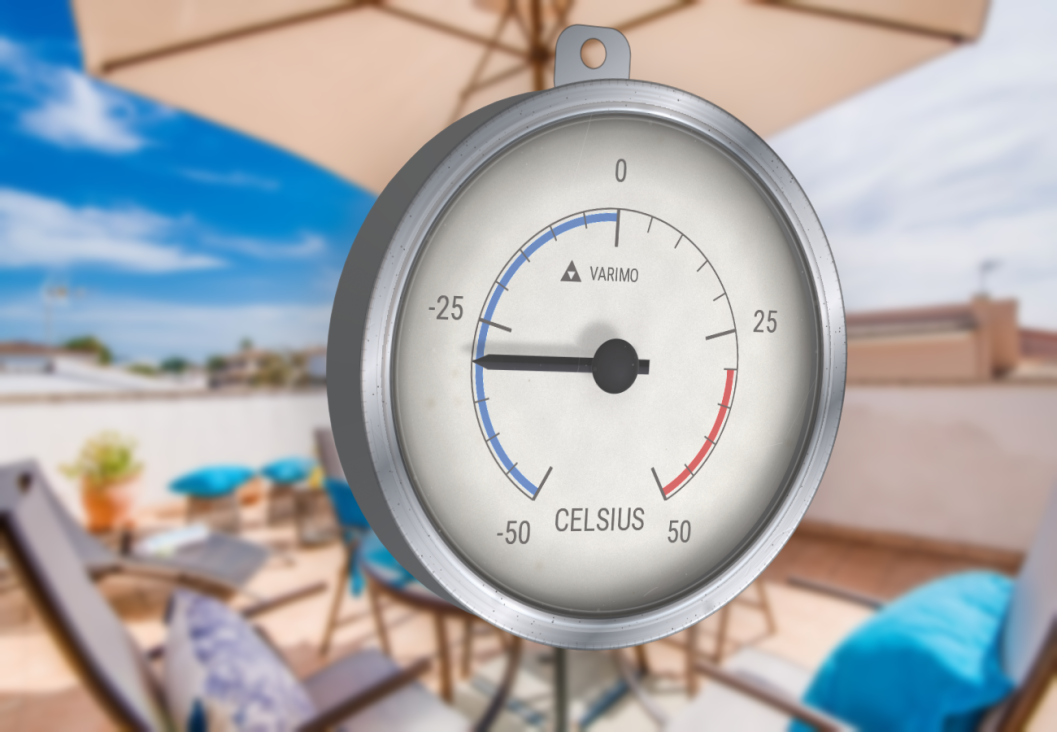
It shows -30; °C
